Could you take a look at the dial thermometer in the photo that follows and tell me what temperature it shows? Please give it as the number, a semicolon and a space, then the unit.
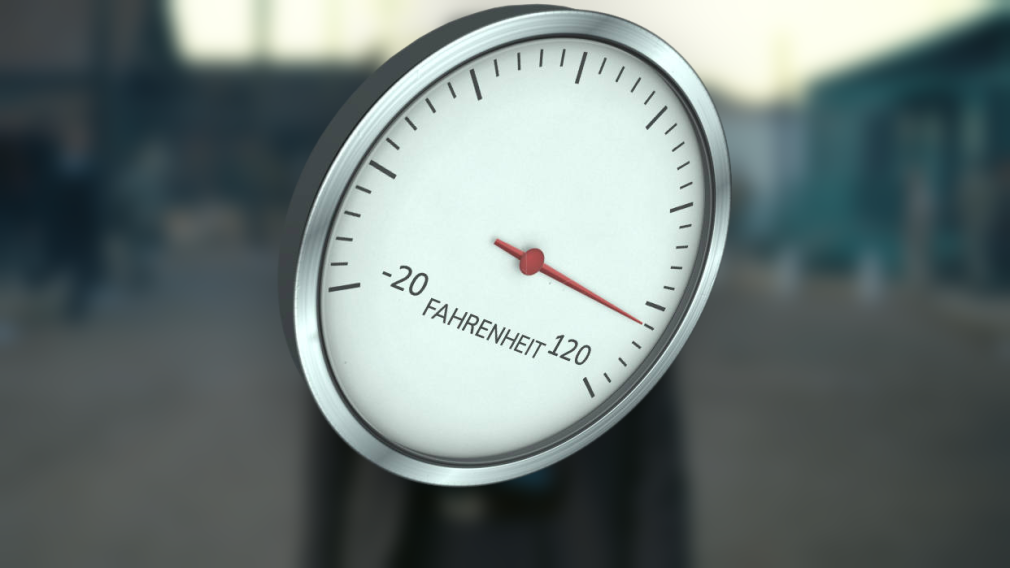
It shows 104; °F
